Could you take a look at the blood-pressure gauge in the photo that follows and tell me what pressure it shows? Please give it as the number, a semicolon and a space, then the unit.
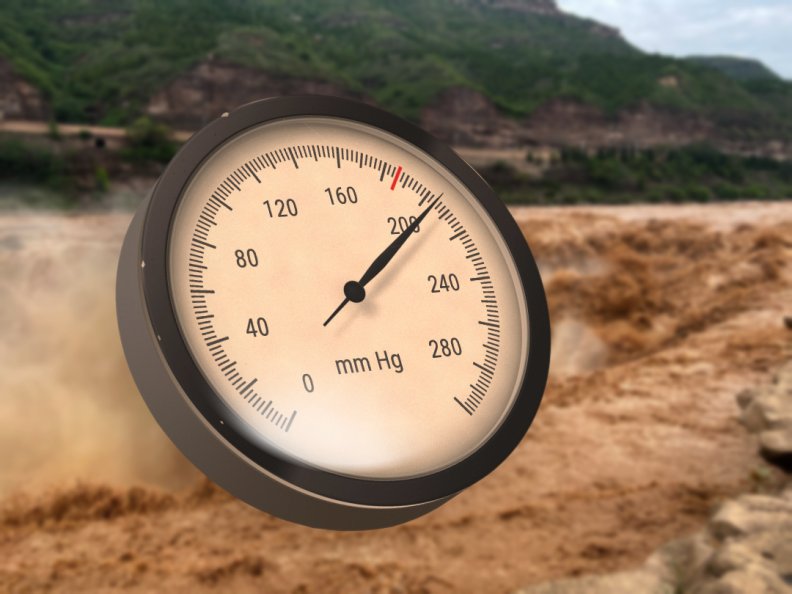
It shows 204; mmHg
